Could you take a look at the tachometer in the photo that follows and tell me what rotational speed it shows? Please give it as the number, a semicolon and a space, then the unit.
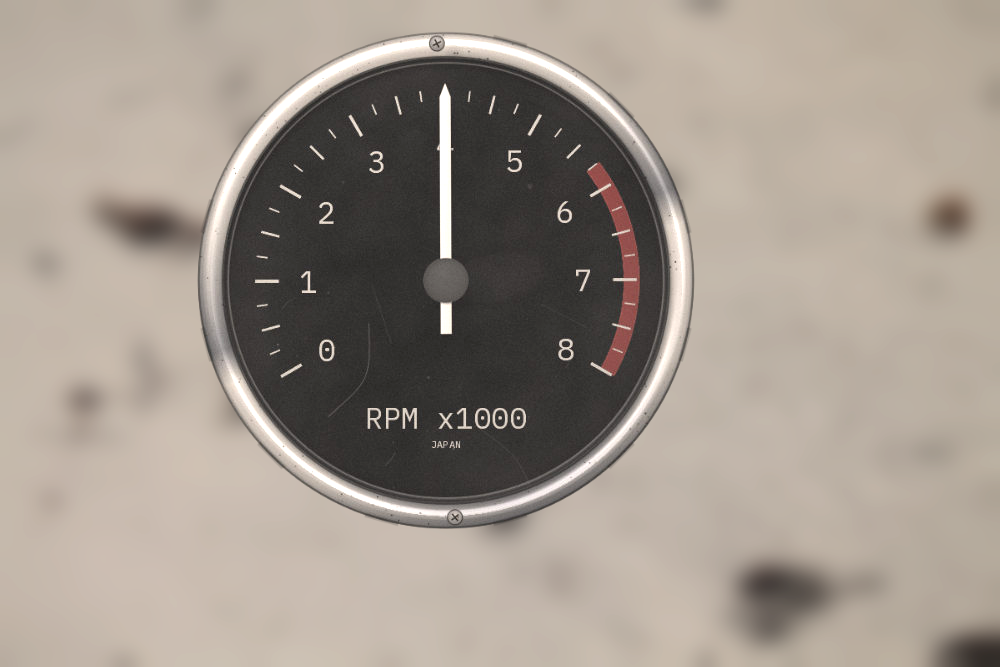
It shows 4000; rpm
